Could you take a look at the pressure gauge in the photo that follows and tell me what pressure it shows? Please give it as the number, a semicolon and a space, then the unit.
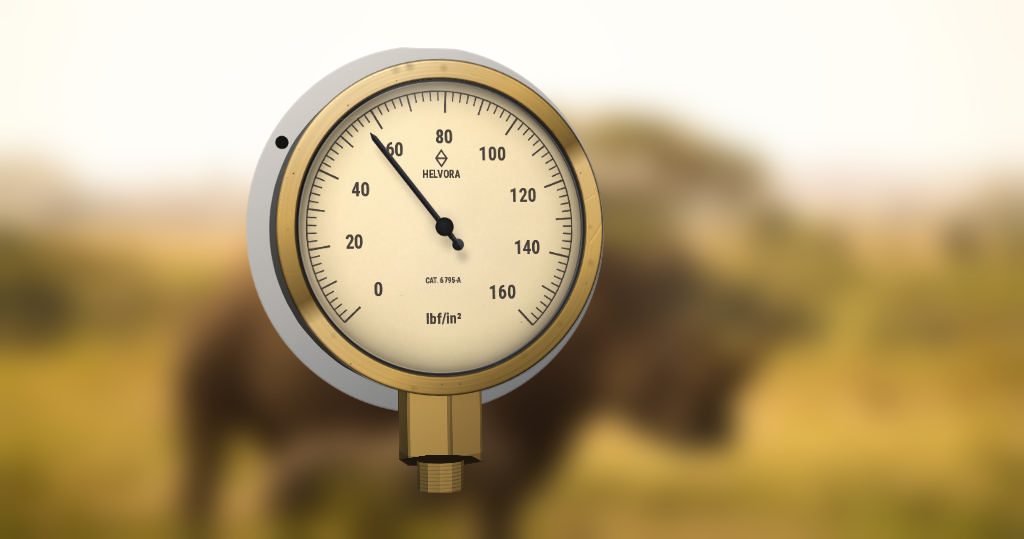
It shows 56; psi
